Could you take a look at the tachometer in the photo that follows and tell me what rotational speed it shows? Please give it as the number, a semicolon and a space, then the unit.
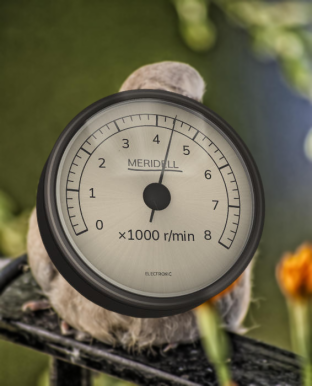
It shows 4400; rpm
